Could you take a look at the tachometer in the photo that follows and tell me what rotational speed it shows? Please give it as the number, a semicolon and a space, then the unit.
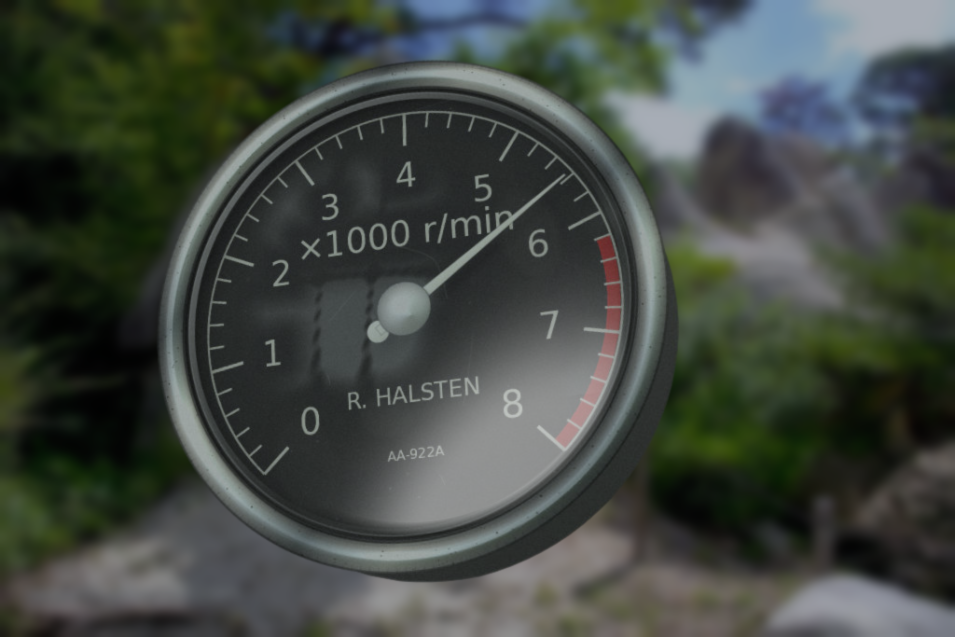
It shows 5600; rpm
